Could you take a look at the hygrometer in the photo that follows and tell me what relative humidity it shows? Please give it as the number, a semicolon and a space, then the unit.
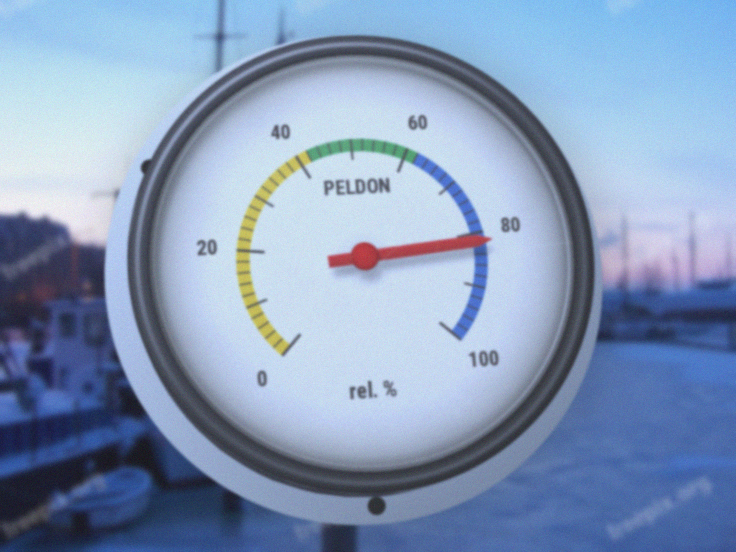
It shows 82; %
